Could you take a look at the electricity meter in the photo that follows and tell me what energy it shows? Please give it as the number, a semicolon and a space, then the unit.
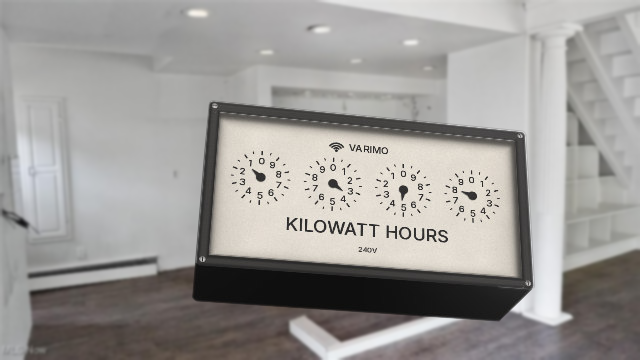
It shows 1348; kWh
